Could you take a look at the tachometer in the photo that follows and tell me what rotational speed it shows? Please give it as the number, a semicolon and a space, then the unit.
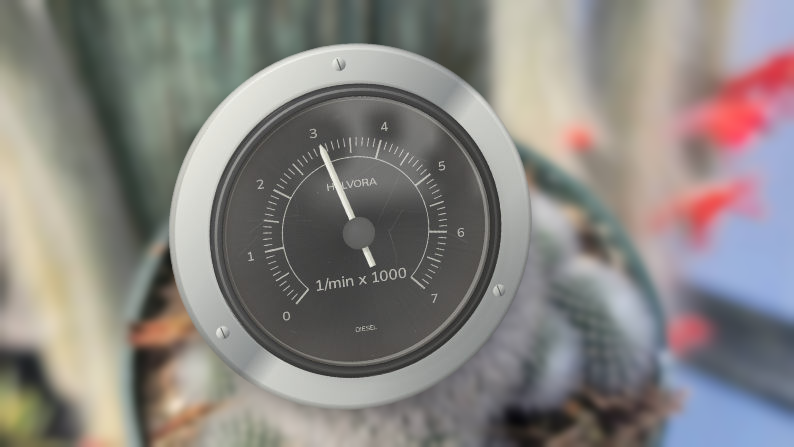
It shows 3000; rpm
